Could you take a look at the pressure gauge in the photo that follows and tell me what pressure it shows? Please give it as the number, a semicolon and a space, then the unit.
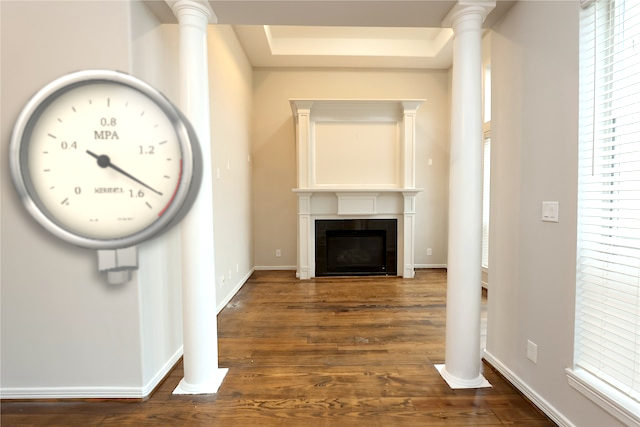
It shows 1.5; MPa
